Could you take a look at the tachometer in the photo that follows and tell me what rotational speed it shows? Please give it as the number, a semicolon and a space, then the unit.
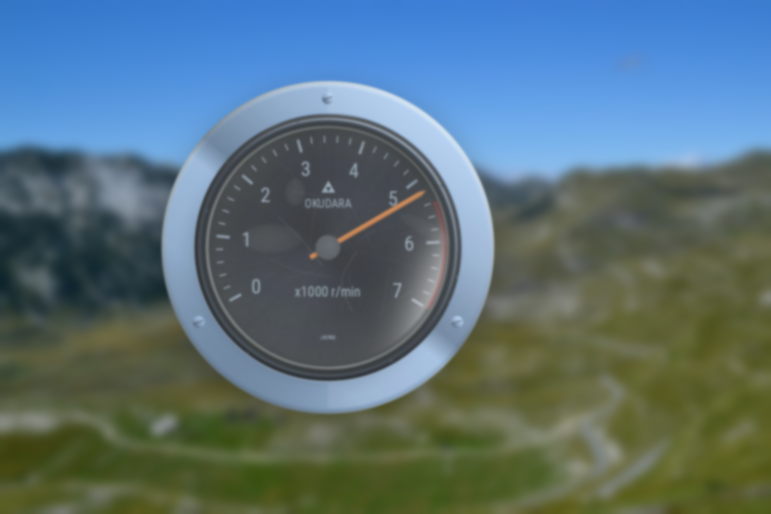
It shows 5200; rpm
